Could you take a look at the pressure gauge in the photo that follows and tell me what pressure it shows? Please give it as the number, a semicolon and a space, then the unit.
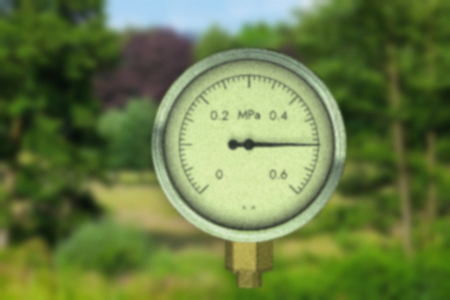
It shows 0.5; MPa
